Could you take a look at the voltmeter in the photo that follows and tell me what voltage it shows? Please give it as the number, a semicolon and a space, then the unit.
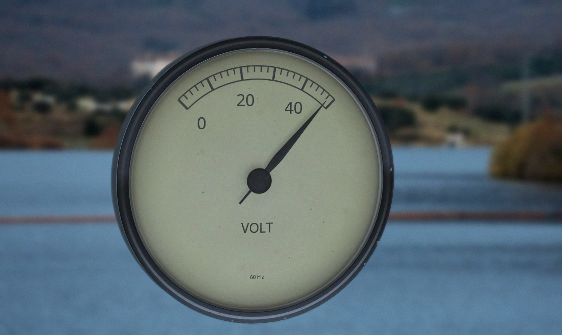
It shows 48; V
